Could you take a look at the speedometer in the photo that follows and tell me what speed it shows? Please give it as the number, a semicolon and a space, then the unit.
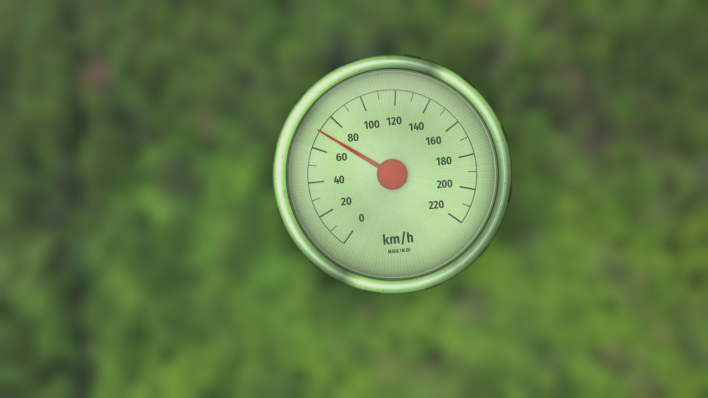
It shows 70; km/h
